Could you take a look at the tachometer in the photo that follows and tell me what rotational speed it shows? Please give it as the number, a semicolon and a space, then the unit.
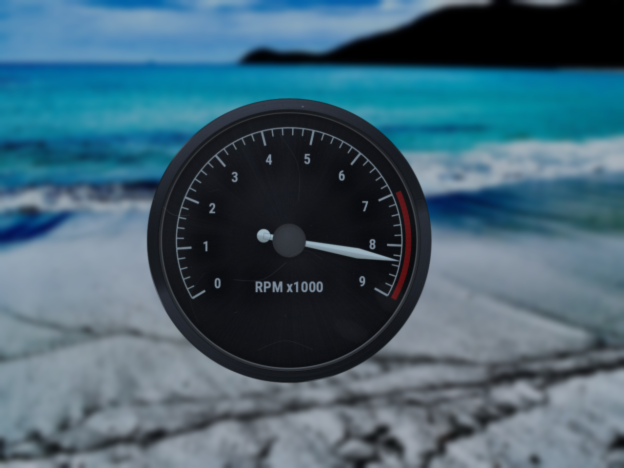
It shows 8300; rpm
